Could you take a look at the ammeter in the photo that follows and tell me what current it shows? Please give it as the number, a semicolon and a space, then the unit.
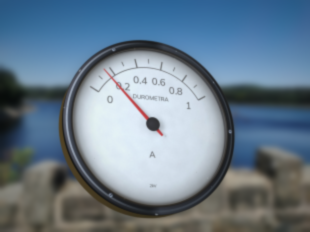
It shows 0.15; A
